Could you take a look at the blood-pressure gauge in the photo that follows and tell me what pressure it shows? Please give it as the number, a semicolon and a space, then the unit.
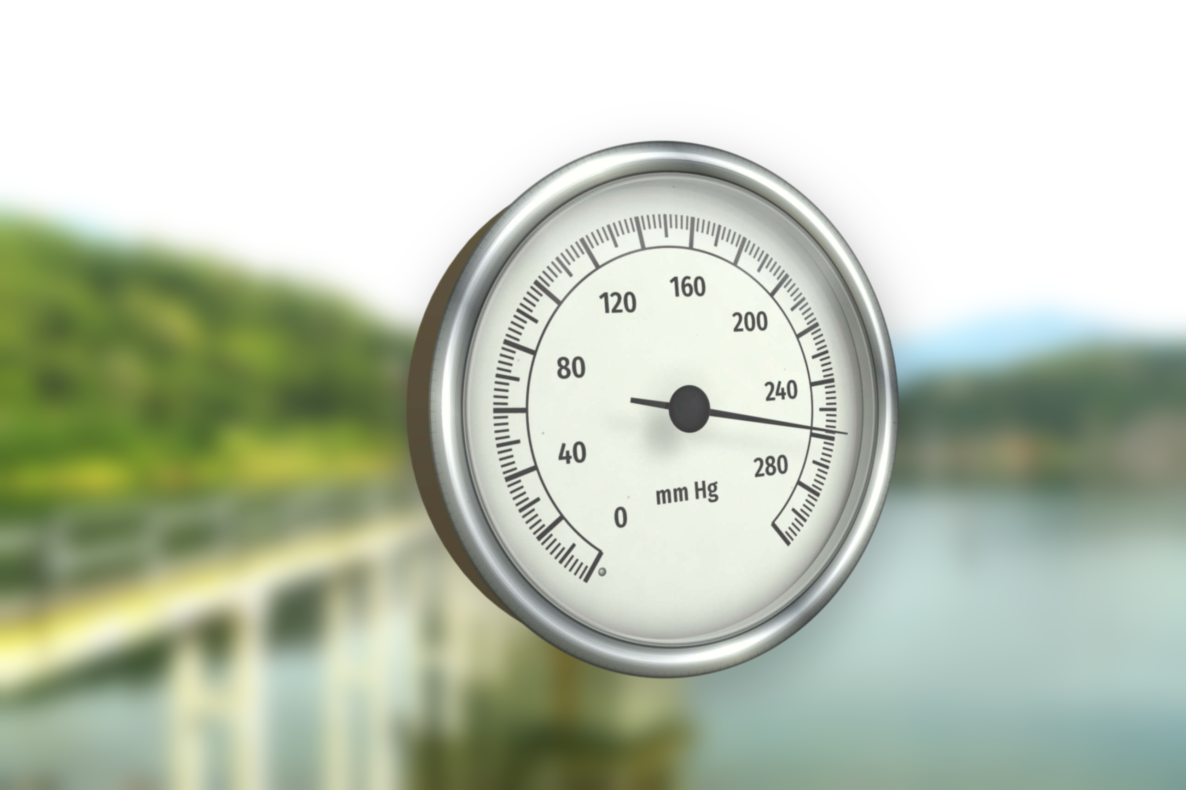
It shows 258; mmHg
